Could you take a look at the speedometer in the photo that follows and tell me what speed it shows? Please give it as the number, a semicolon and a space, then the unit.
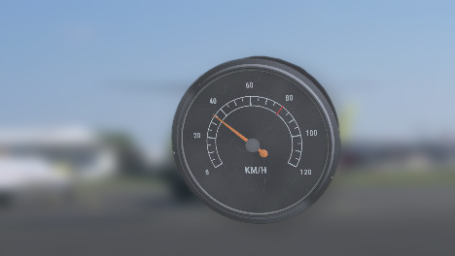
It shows 35; km/h
